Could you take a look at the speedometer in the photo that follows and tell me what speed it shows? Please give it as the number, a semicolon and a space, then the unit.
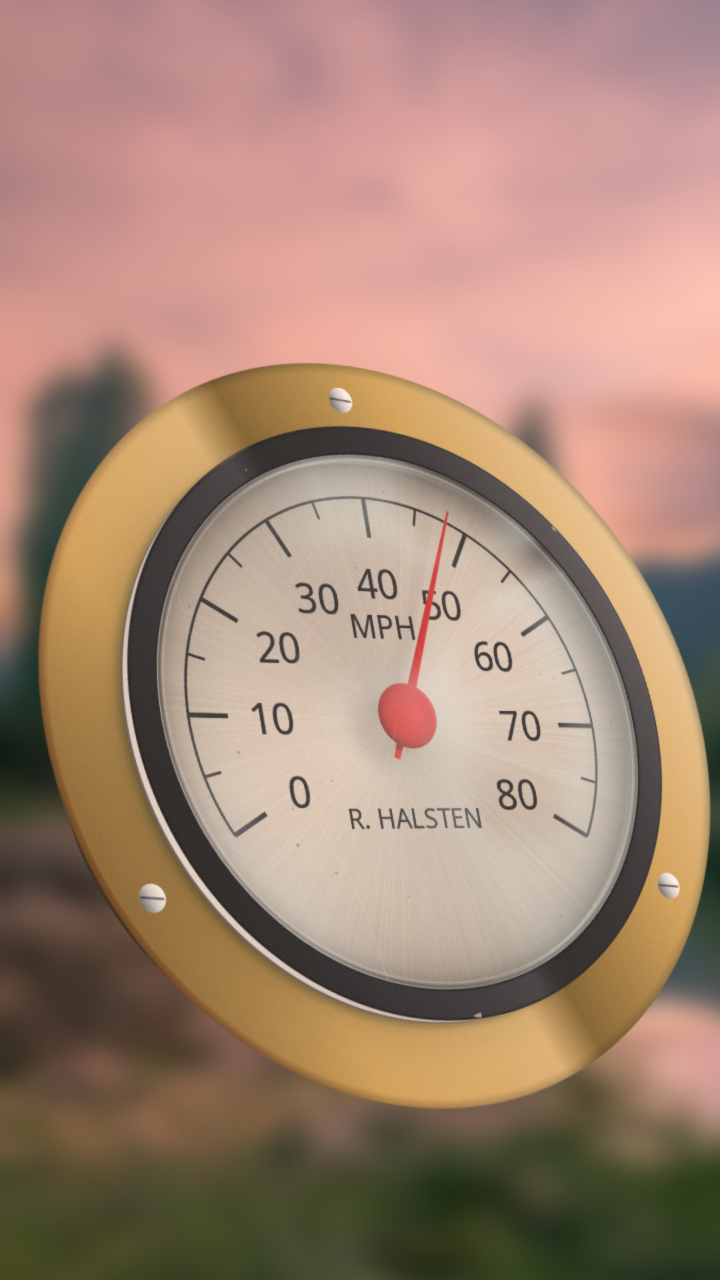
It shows 47.5; mph
